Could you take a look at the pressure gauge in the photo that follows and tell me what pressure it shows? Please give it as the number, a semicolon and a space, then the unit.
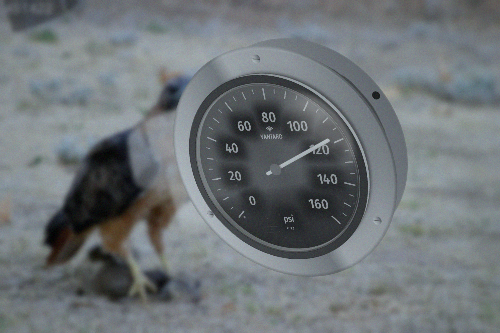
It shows 117.5; psi
